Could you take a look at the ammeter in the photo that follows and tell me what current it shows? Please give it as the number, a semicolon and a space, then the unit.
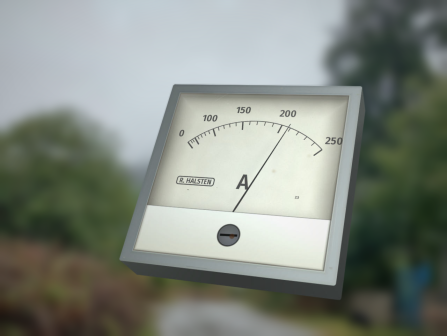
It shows 210; A
